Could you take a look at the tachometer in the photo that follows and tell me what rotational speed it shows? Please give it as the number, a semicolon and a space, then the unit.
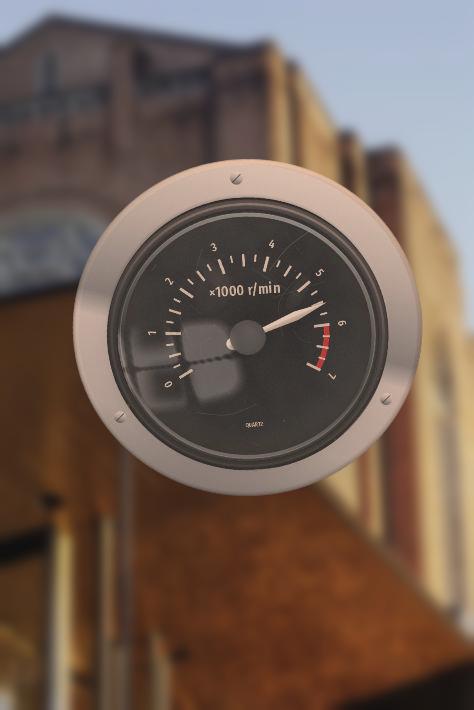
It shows 5500; rpm
